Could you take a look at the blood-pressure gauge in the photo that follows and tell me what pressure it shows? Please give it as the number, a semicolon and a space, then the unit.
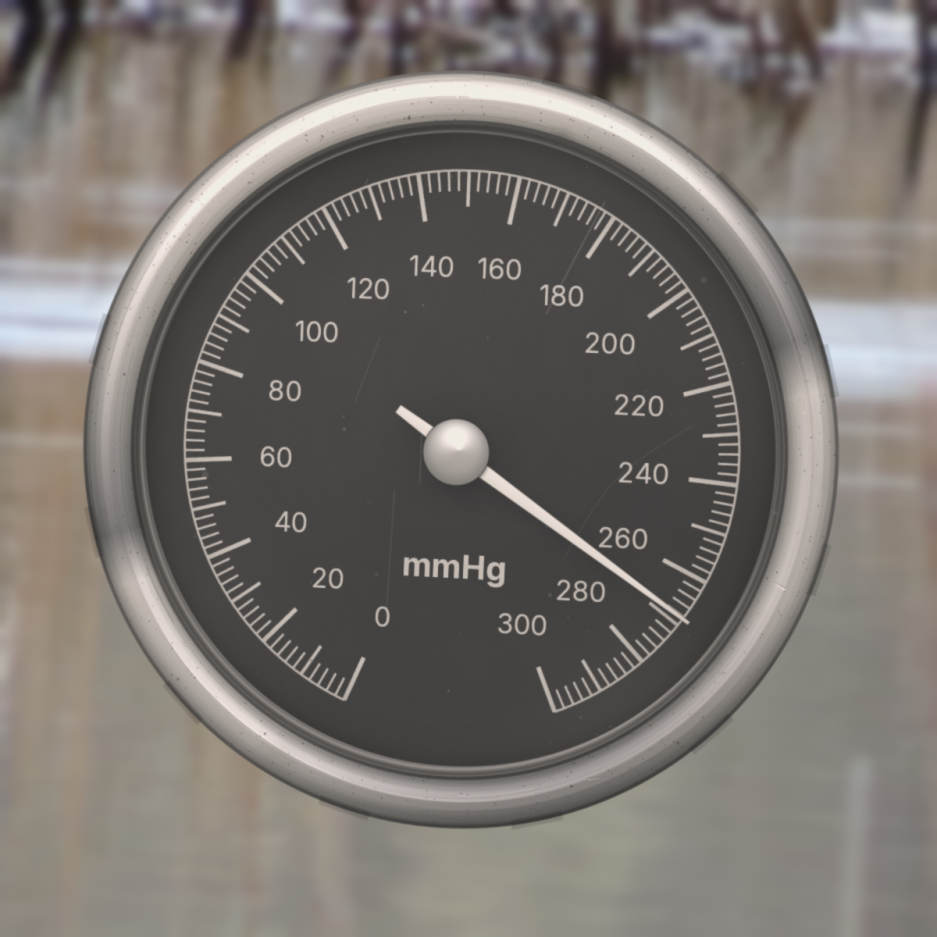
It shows 268; mmHg
